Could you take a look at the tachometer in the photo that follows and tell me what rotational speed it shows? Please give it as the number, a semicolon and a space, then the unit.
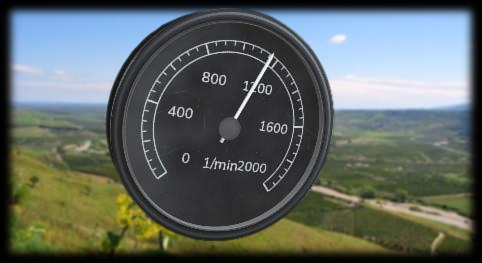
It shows 1150; rpm
